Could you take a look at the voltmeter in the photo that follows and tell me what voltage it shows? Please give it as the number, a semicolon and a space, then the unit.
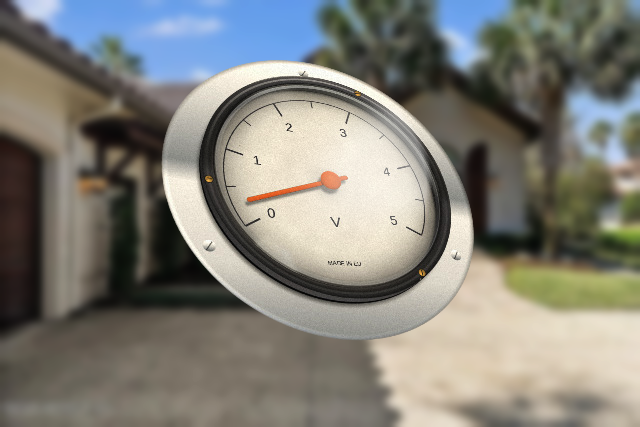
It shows 0.25; V
